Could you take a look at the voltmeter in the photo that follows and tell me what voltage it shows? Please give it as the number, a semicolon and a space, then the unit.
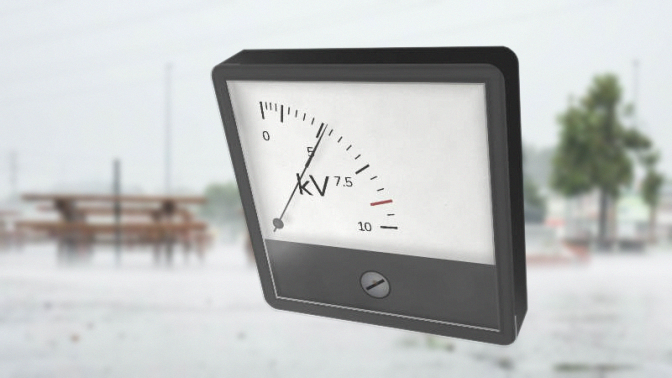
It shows 5.25; kV
